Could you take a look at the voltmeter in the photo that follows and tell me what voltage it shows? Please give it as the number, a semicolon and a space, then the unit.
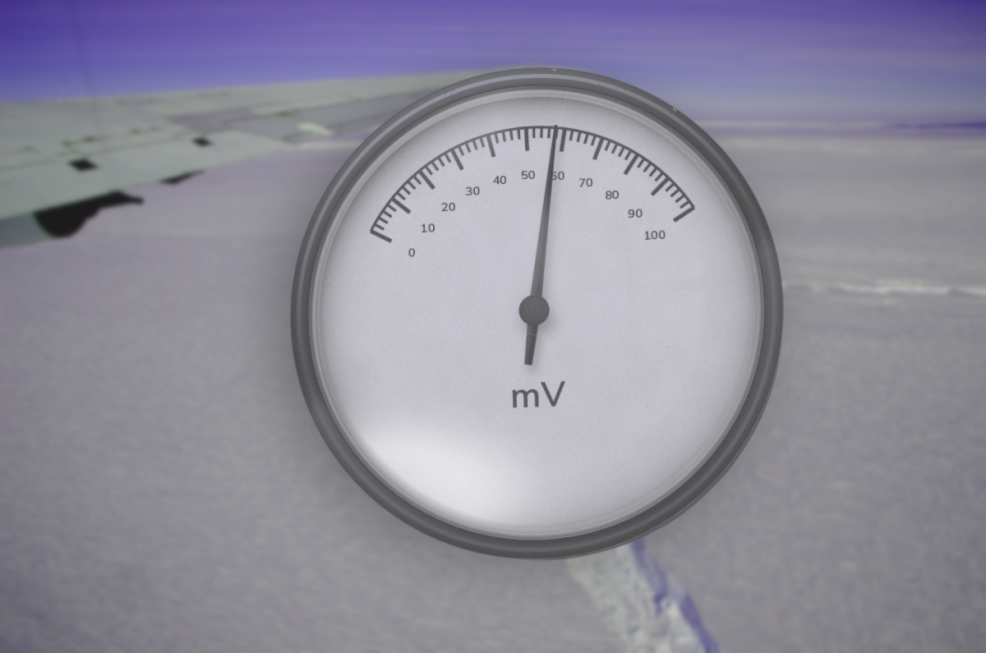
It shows 58; mV
